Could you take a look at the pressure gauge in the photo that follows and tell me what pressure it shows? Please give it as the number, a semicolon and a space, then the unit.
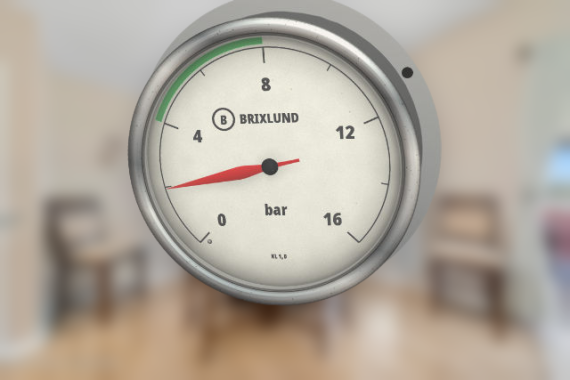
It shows 2; bar
